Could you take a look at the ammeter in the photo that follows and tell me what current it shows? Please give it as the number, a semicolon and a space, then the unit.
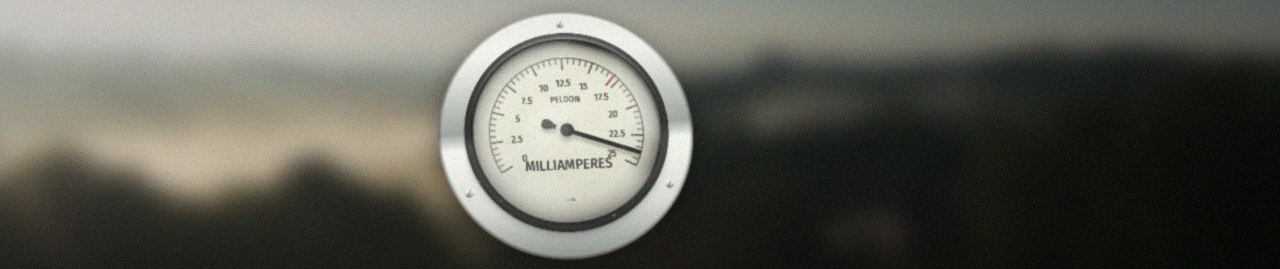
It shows 24; mA
